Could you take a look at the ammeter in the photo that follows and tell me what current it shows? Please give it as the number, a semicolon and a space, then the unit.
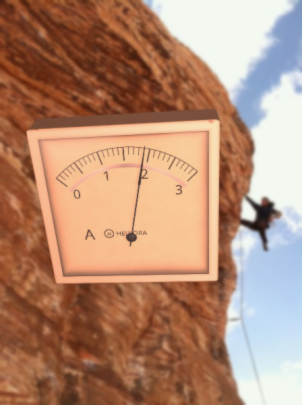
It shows 1.9; A
